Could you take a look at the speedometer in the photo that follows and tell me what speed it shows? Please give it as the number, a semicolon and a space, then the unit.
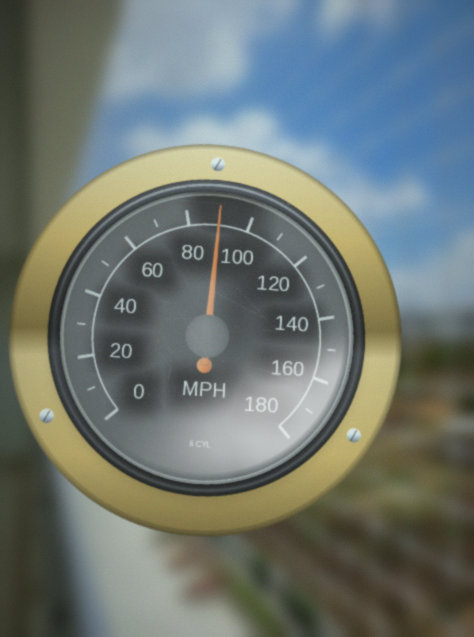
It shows 90; mph
